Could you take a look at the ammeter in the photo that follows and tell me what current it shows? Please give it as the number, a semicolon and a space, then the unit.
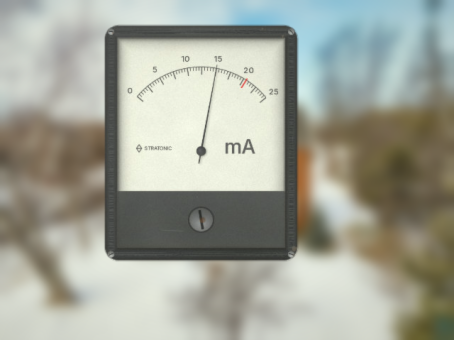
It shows 15; mA
